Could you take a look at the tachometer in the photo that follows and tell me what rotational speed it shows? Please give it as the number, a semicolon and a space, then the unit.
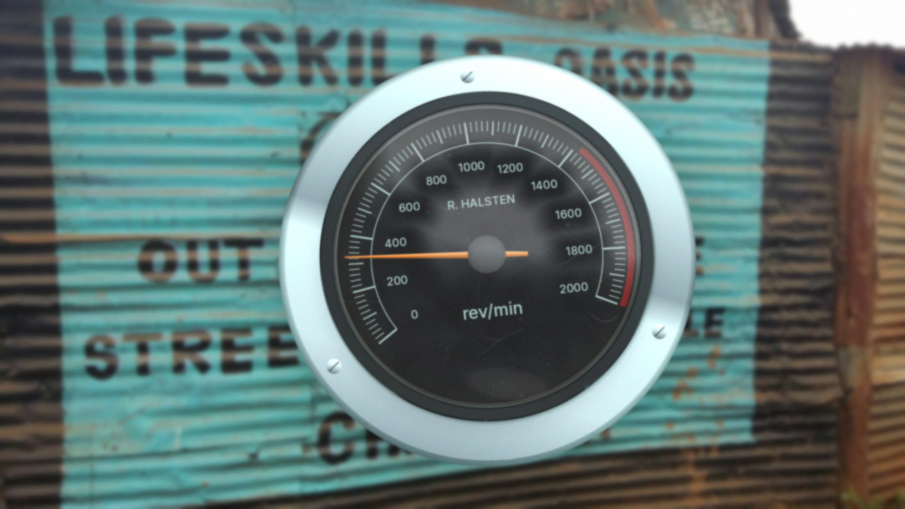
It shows 320; rpm
